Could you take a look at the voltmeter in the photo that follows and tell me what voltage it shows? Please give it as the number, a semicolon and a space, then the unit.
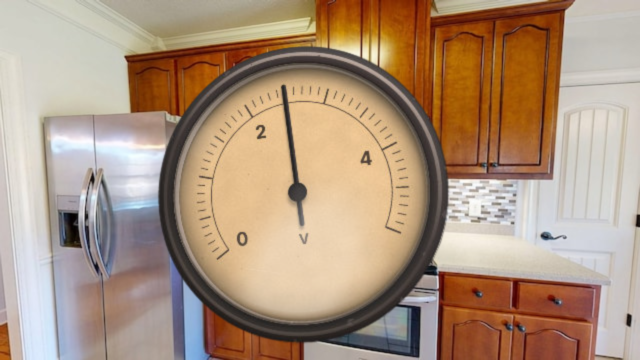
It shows 2.5; V
